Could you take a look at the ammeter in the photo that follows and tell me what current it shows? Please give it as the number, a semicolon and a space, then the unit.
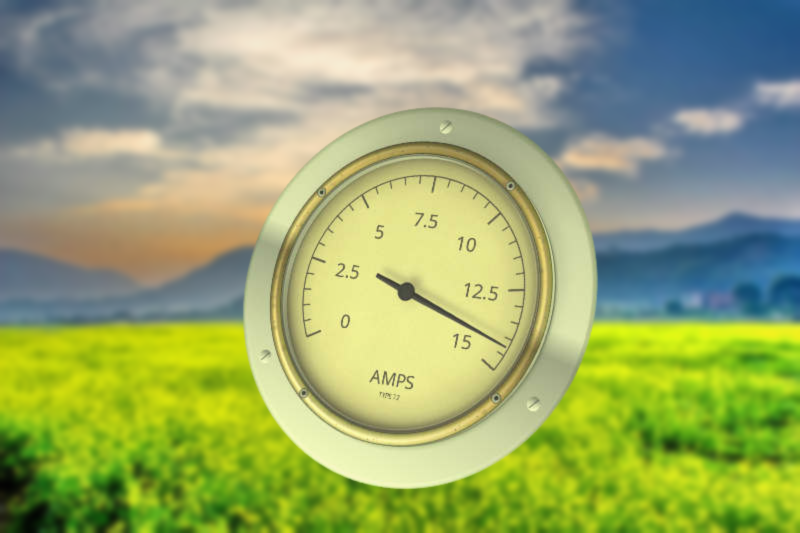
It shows 14.25; A
